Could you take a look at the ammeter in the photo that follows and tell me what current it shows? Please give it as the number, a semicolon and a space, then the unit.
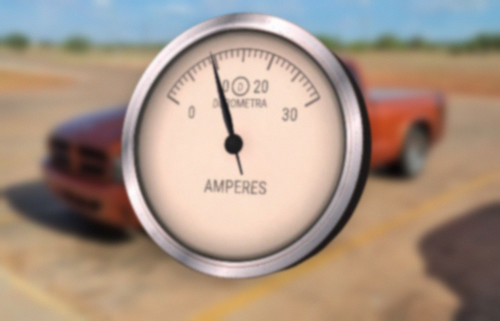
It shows 10; A
